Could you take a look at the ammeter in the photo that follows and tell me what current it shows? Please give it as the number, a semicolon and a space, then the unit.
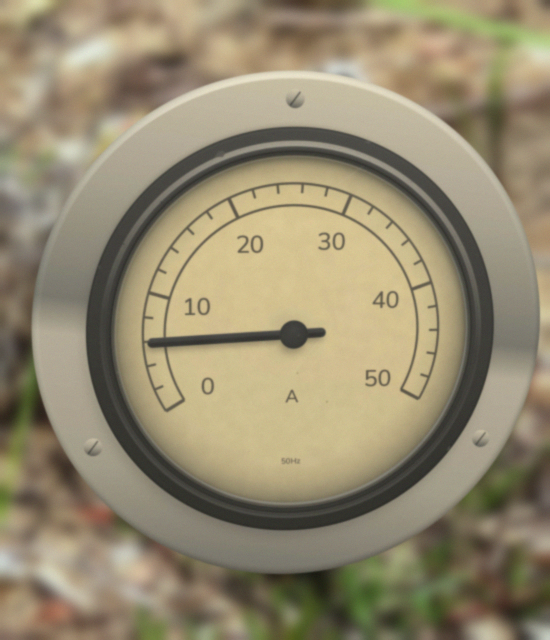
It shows 6; A
